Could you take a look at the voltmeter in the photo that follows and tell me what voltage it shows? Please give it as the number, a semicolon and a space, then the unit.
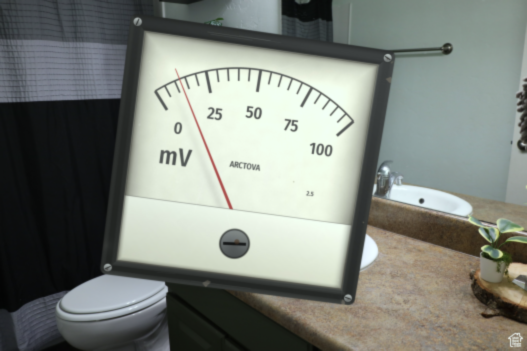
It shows 12.5; mV
